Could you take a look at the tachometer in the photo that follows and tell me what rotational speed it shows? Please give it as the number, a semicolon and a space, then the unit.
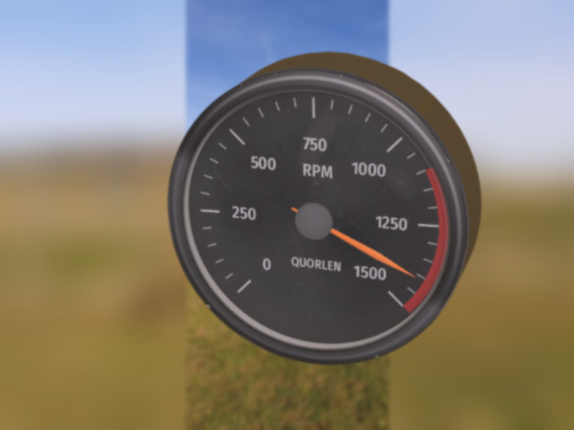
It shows 1400; rpm
